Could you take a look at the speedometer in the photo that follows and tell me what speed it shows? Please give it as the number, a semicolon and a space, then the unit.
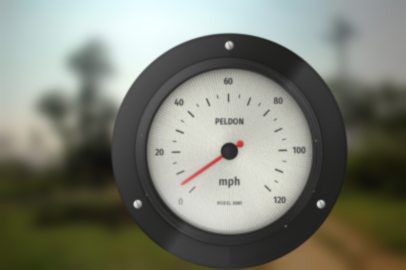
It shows 5; mph
